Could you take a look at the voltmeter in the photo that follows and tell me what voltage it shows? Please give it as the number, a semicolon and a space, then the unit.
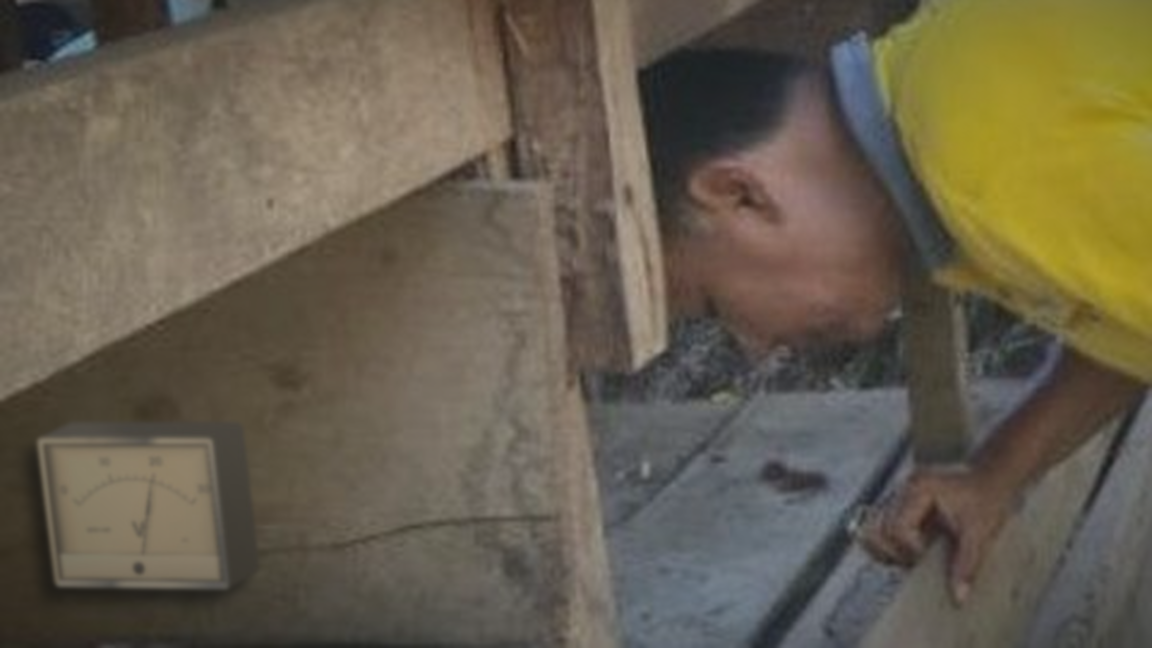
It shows 20; V
